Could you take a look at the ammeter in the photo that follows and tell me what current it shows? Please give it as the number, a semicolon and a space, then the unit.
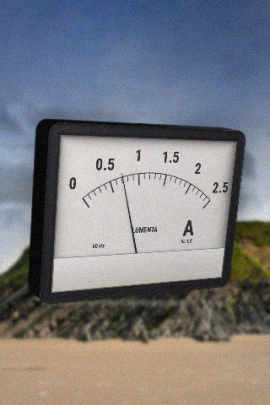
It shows 0.7; A
